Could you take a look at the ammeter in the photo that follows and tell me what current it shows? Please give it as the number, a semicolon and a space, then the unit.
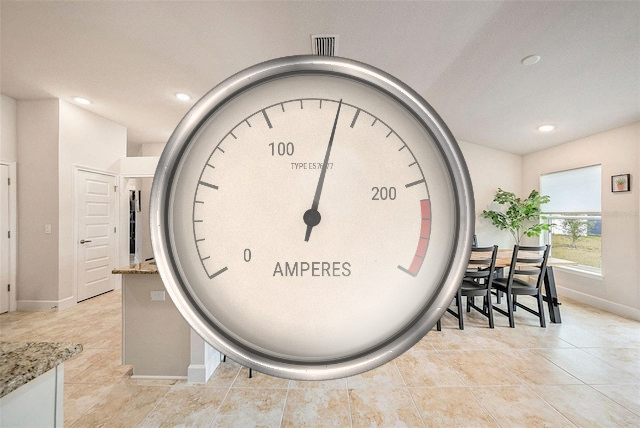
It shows 140; A
